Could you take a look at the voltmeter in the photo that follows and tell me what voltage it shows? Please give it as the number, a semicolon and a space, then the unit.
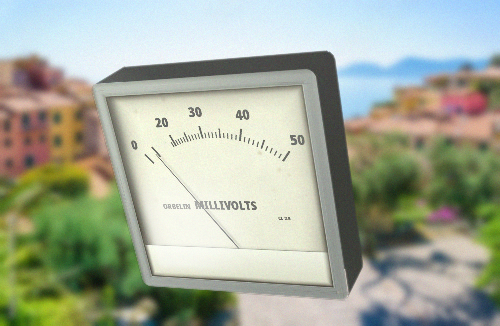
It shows 10; mV
